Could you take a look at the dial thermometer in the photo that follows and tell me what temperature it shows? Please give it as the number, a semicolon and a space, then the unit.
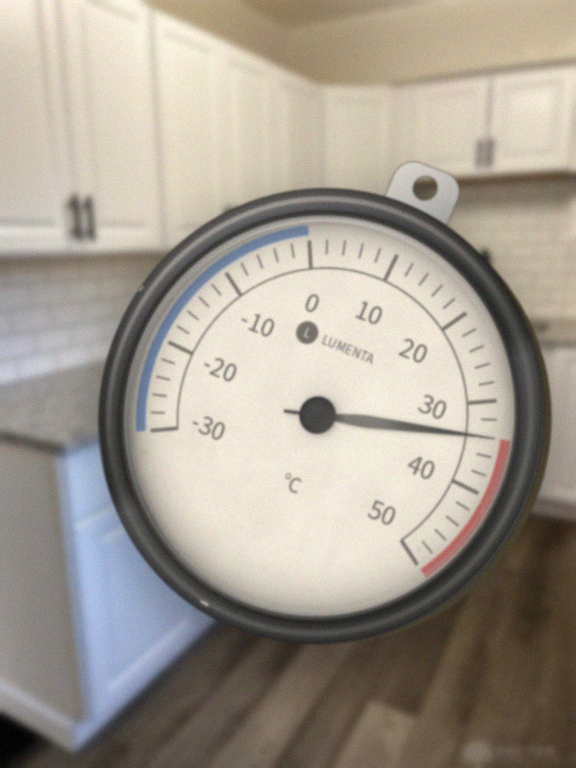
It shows 34; °C
